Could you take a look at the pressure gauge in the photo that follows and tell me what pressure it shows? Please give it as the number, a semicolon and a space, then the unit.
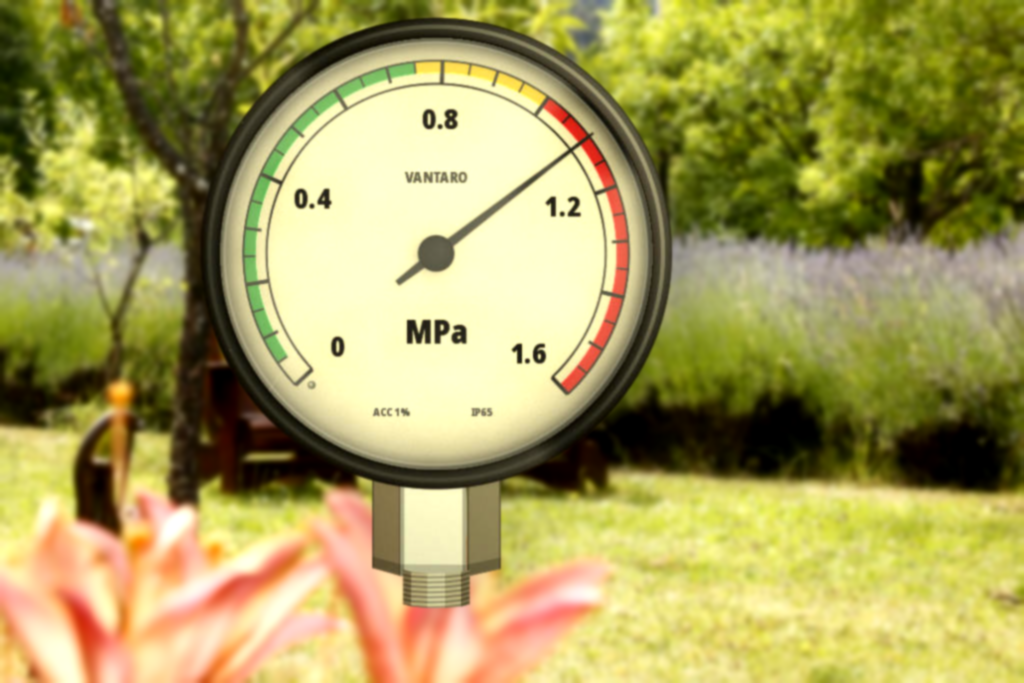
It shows 1.1; MPa
